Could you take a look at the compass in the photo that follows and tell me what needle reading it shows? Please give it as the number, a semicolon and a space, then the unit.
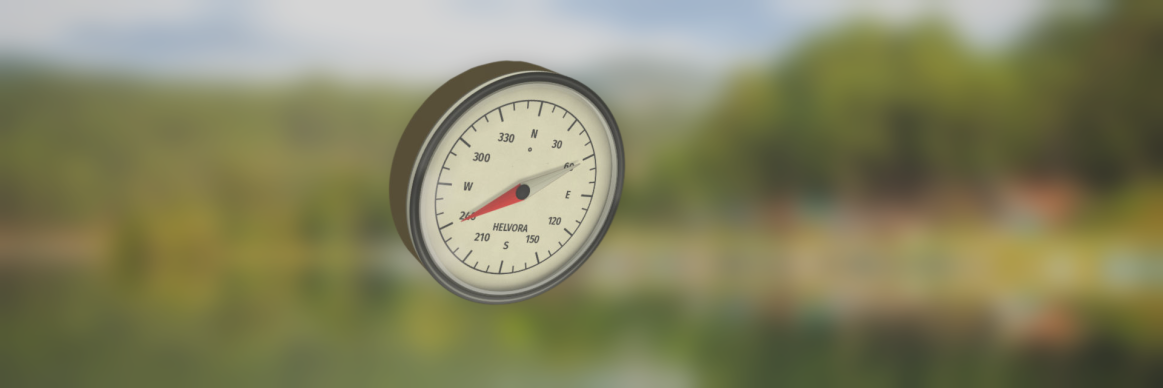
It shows 240; °
